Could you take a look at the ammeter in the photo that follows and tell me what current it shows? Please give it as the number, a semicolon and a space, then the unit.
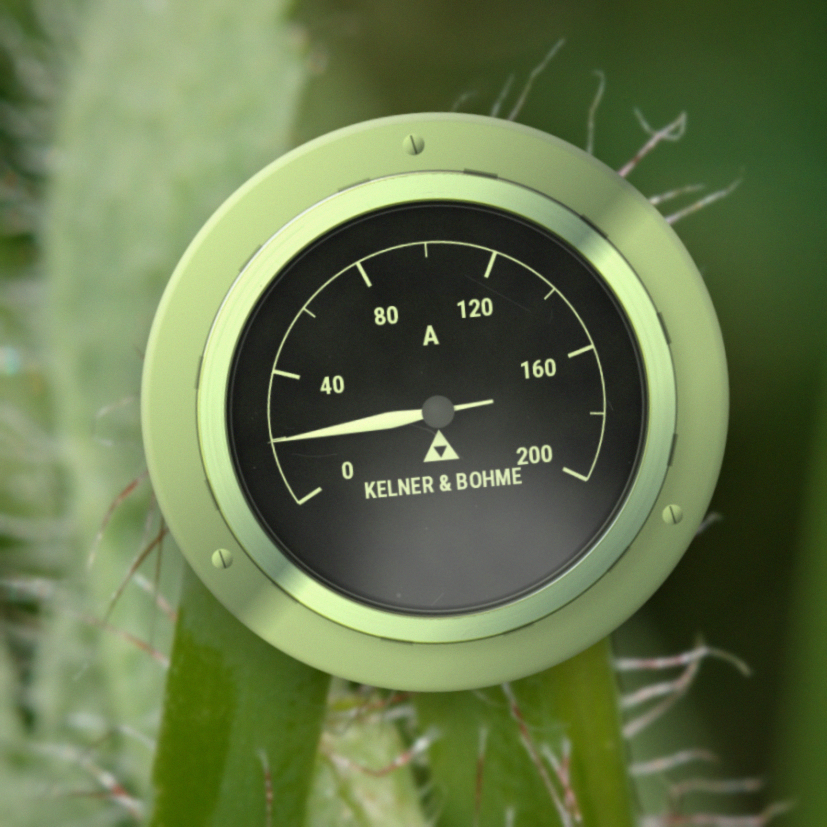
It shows 20; A
